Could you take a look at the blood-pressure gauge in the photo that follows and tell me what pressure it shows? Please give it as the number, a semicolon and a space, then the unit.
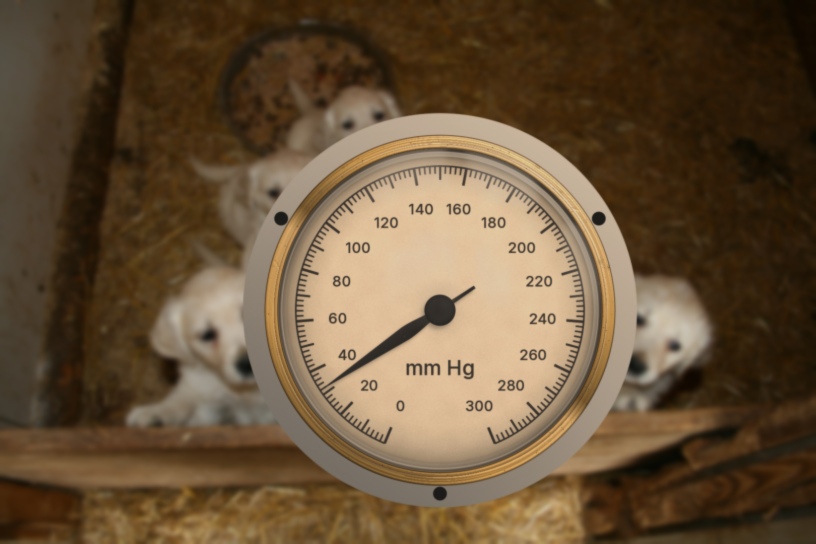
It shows 32; mmHg
